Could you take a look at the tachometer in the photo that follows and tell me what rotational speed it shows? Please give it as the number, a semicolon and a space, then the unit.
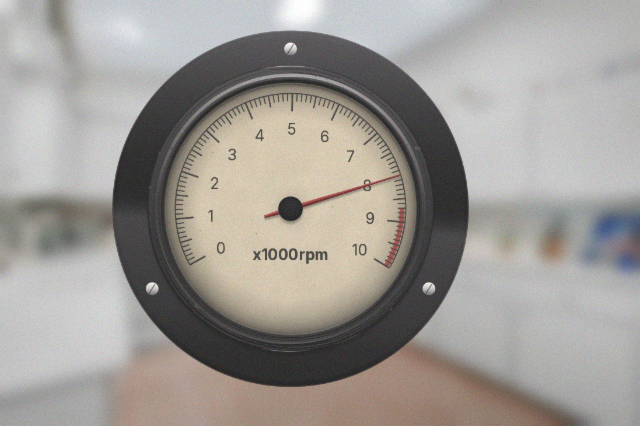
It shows 8000; rpm
